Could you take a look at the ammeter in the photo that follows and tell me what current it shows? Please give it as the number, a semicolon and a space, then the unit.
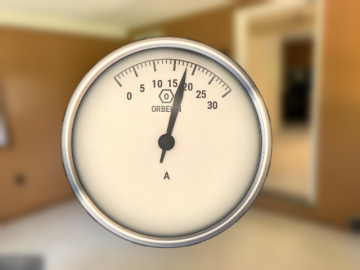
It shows 18; A
